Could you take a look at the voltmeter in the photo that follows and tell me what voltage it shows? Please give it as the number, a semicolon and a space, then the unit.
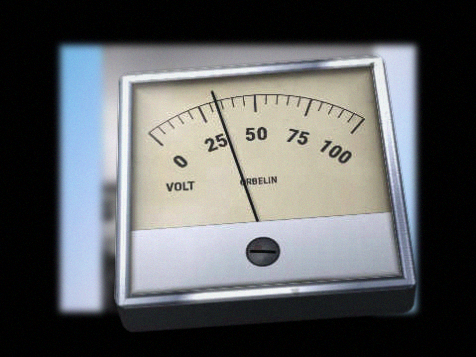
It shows 32.5; V
